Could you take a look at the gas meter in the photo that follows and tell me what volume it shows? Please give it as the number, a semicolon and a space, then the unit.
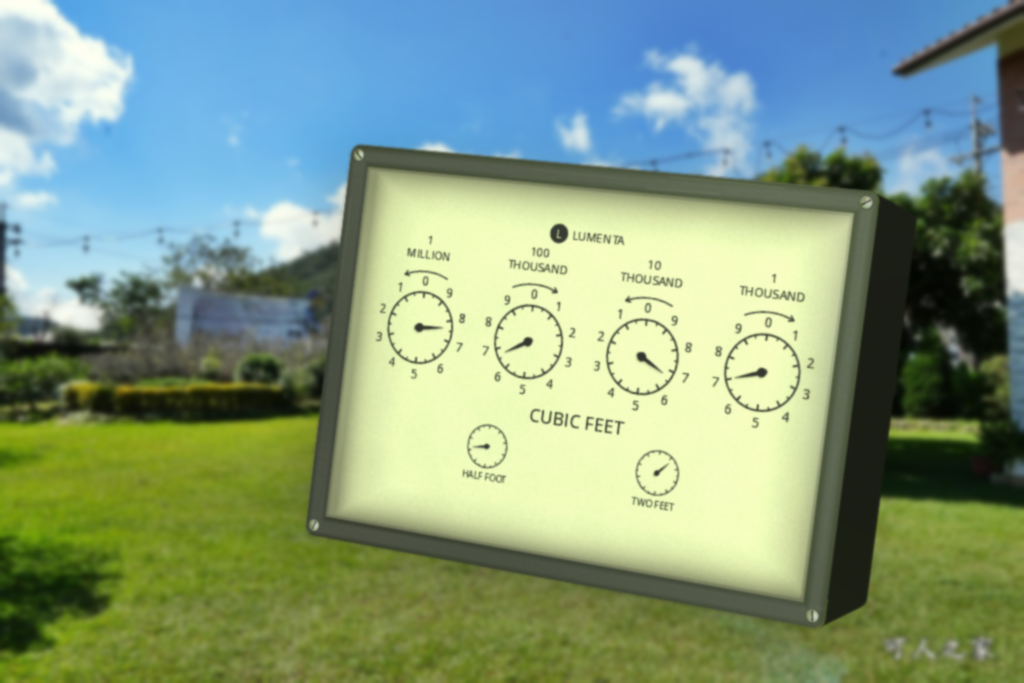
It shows 766700; ft³
